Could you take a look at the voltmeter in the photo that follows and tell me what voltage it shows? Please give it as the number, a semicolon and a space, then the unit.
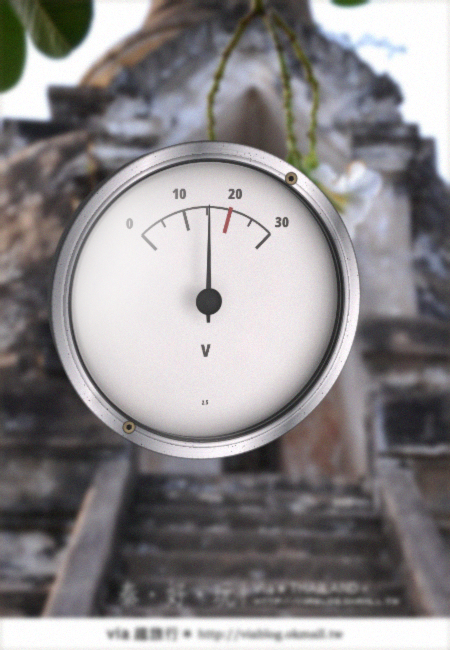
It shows 15; V
